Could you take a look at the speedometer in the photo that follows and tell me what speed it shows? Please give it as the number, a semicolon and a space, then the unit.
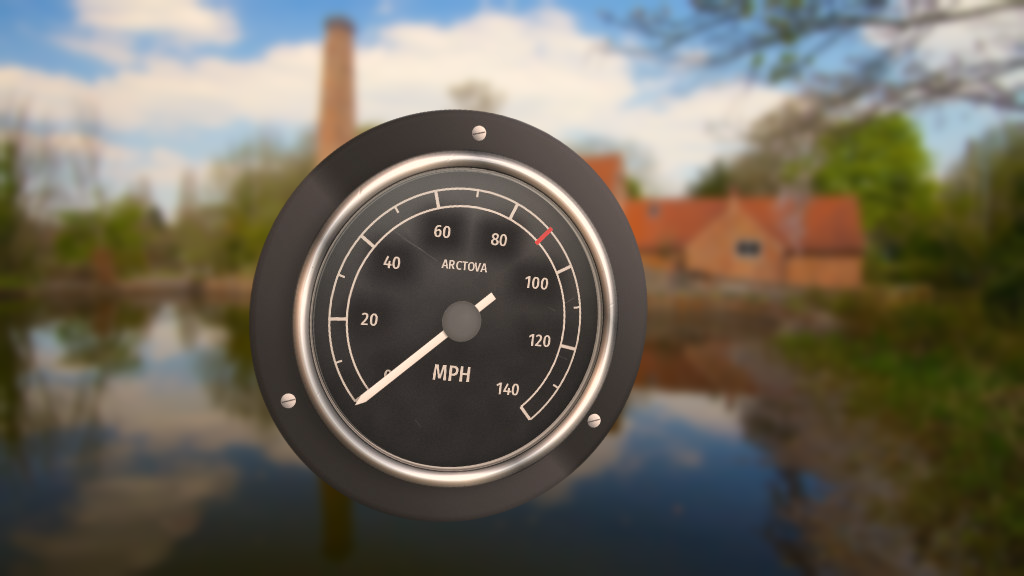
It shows 0; mph
